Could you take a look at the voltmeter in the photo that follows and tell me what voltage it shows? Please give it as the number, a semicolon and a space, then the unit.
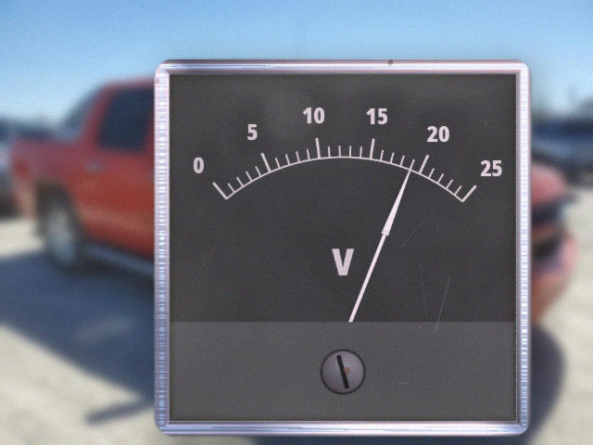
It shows 19; V
